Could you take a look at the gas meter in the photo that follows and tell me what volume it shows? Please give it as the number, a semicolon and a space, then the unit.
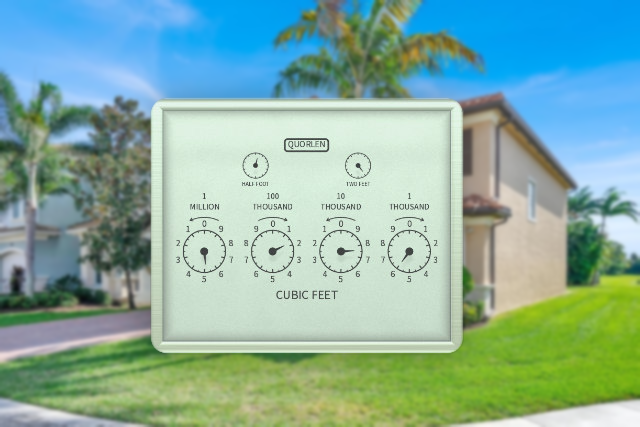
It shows 517600; ft³
